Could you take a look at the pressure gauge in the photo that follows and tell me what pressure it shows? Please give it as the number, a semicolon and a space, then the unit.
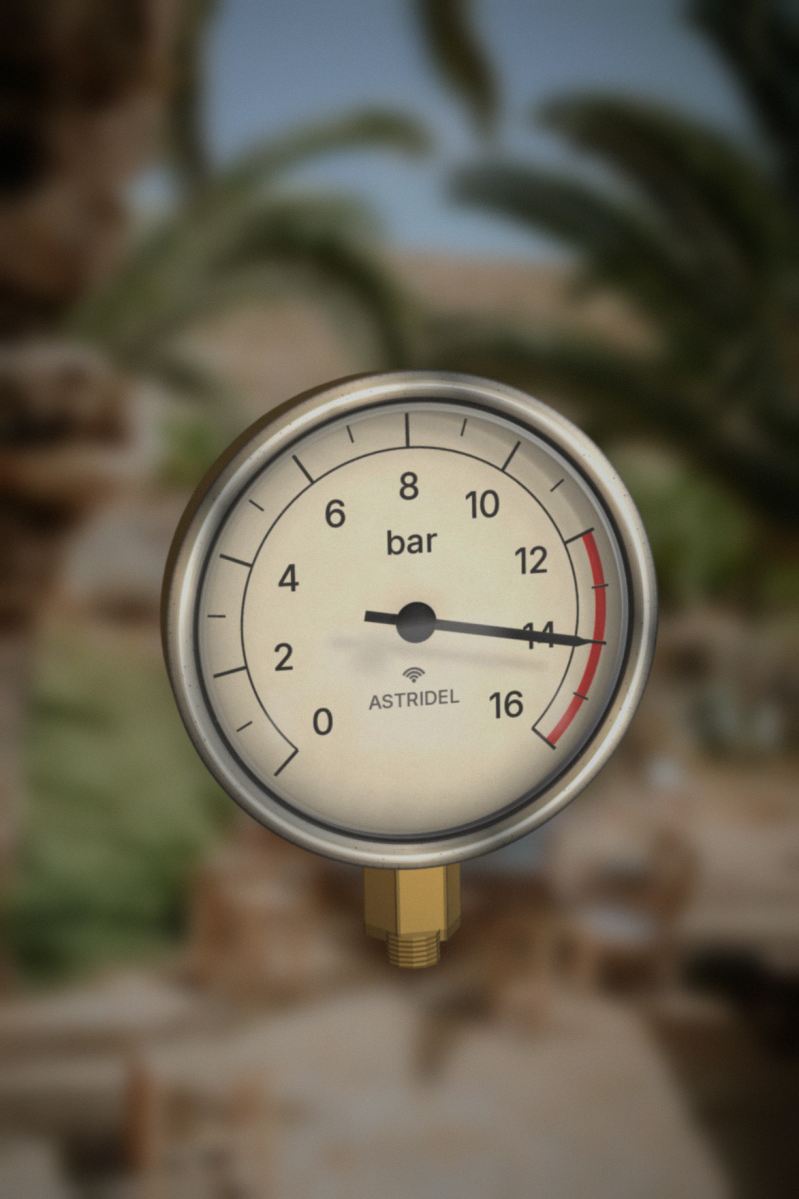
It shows 14; bar
